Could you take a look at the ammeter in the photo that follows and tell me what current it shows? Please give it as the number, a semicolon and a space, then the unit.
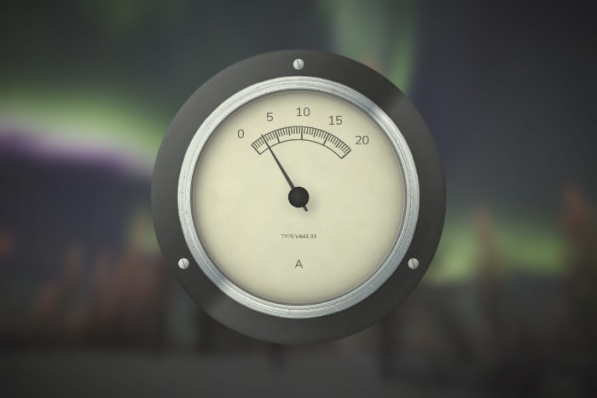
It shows 2.5; A
